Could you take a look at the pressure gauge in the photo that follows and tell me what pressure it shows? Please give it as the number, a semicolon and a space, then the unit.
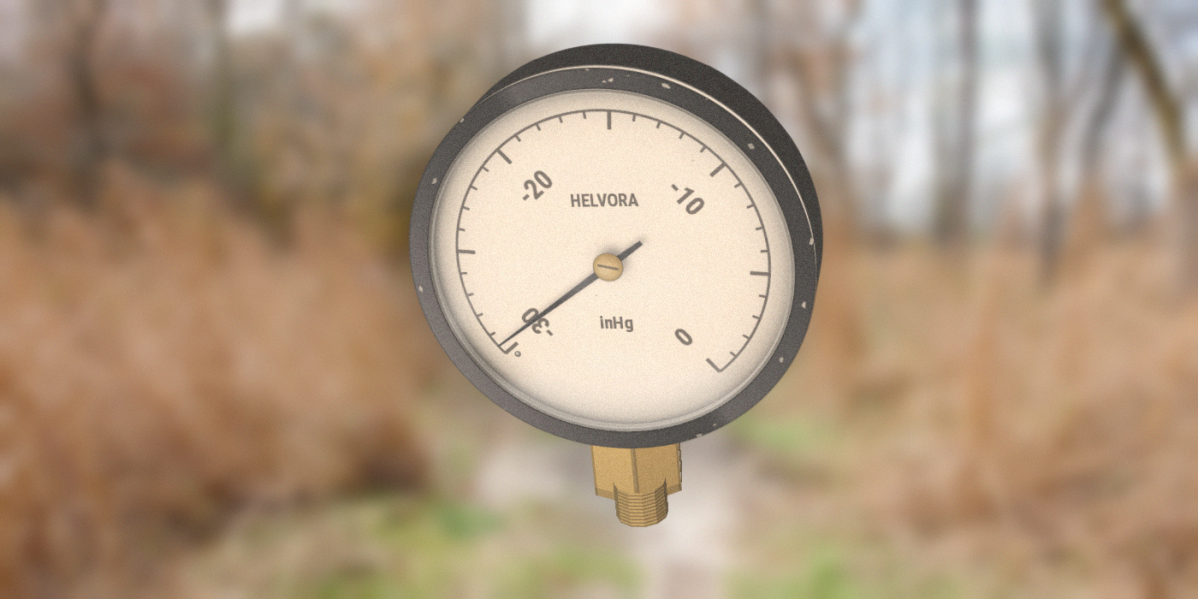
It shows -29.5; inHg
